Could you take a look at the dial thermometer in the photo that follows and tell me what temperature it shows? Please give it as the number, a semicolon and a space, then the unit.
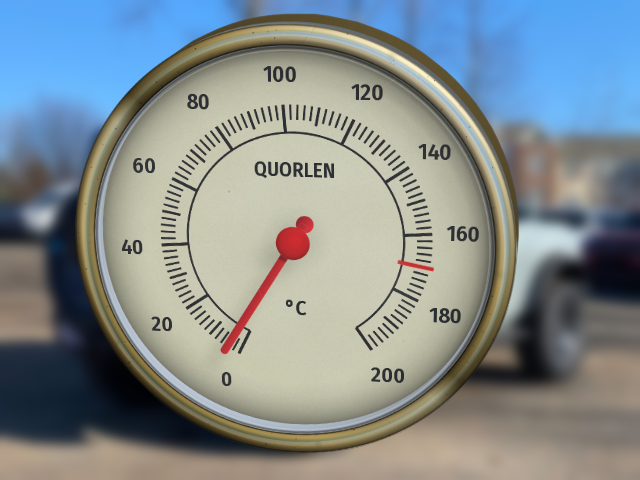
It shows 4; °C
